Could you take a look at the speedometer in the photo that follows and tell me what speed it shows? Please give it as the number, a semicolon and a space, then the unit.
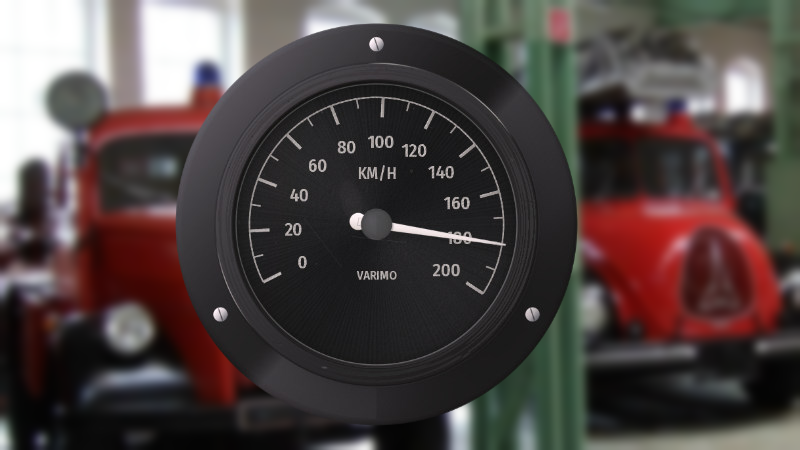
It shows 180; km/h
